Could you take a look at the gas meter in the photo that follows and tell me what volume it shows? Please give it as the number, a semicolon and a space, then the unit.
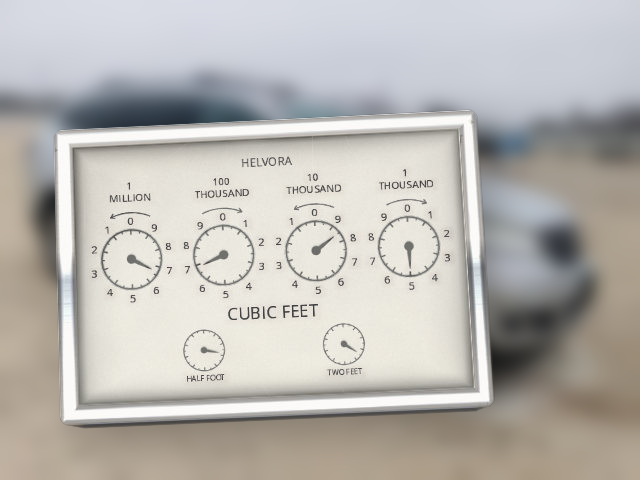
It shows 668500; ft³
